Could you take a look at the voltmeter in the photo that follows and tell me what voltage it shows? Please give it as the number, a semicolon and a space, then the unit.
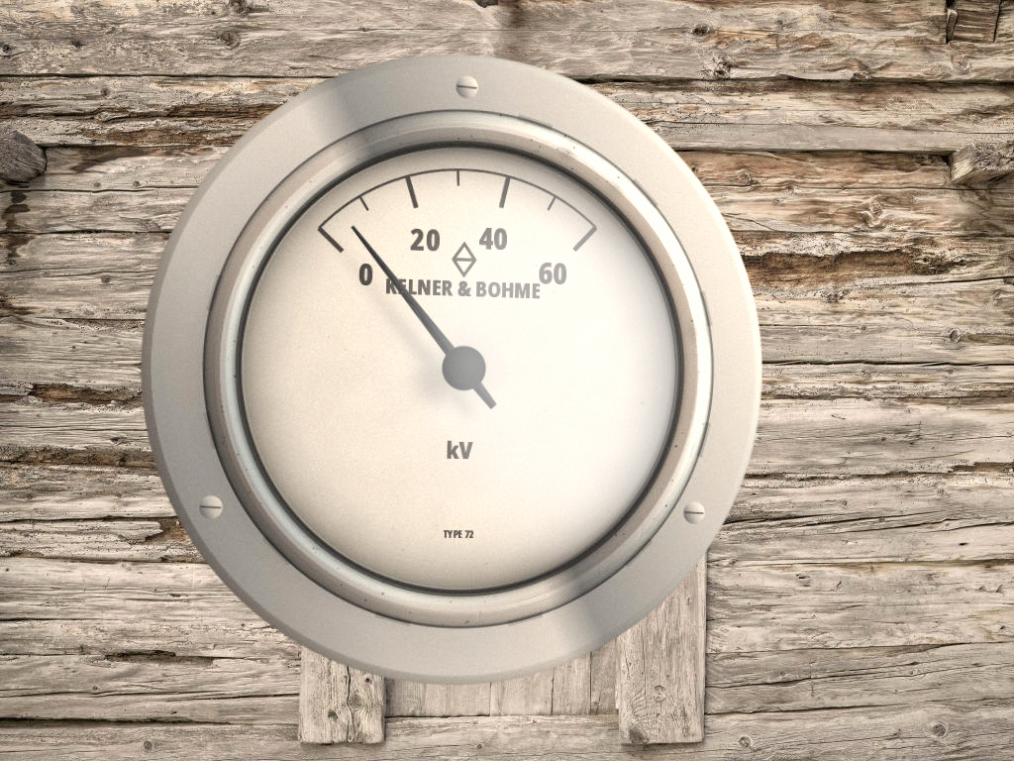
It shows 5; kV
